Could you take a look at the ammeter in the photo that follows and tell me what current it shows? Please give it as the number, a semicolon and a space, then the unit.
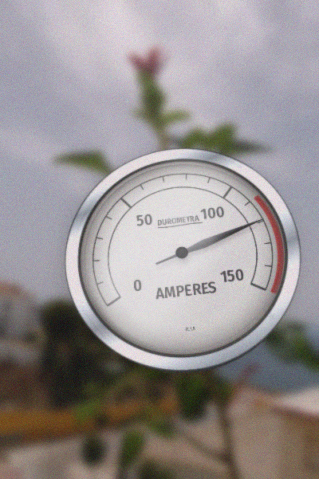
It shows 120; A
